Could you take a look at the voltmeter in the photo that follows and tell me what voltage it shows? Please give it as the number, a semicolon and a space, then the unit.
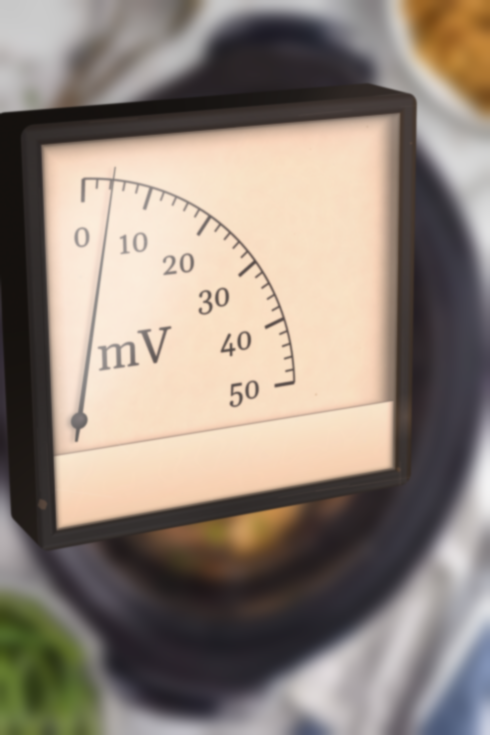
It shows 4; mV
